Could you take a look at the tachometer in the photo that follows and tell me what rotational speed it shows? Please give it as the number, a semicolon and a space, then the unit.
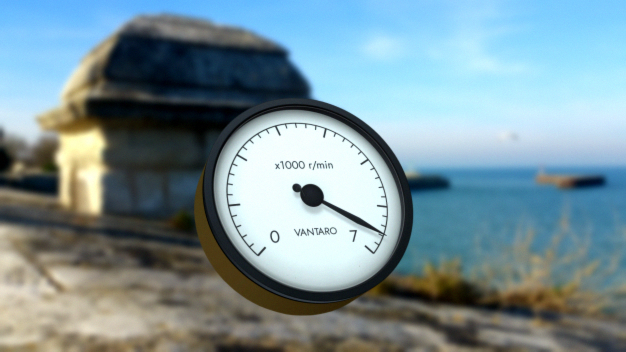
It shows 6600; rpm
